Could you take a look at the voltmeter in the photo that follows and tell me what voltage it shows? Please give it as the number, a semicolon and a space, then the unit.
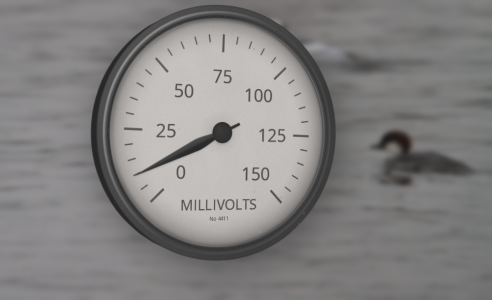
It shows 10; mV
